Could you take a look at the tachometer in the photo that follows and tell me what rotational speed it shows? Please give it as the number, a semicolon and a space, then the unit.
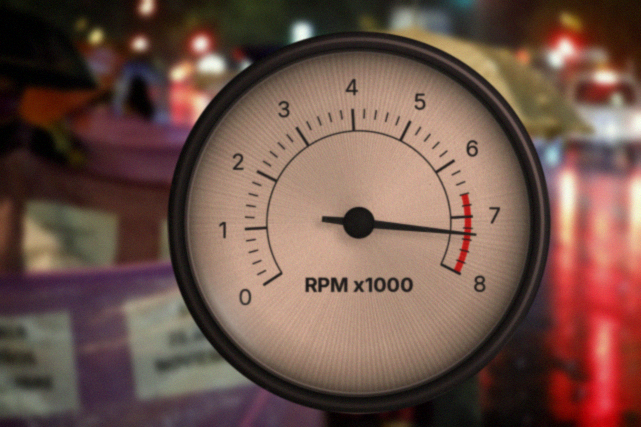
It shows 7300; rpm
